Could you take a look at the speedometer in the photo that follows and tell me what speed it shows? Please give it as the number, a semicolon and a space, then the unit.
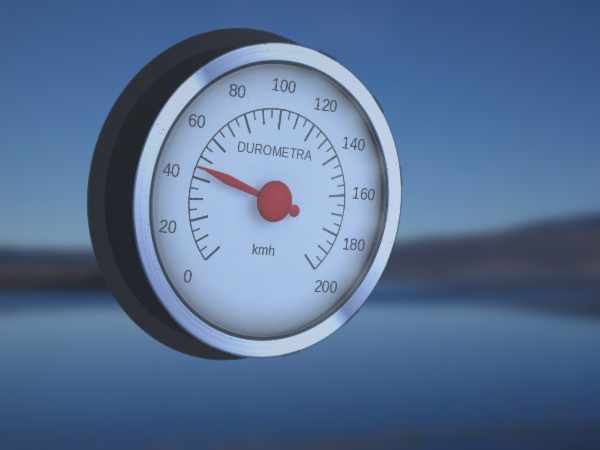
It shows 45; km/h
